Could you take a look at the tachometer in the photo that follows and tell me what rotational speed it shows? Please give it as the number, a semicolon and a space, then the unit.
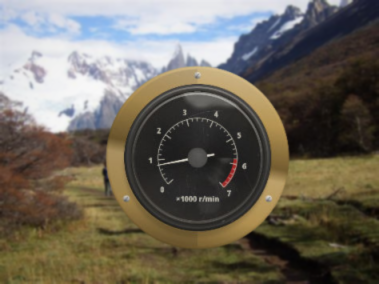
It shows 800; rpm
